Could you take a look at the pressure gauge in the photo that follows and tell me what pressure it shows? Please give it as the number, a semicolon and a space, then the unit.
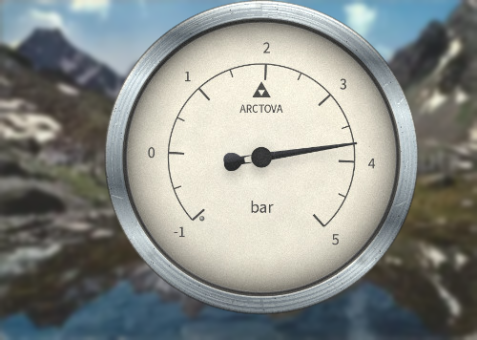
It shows 3.75; bar
